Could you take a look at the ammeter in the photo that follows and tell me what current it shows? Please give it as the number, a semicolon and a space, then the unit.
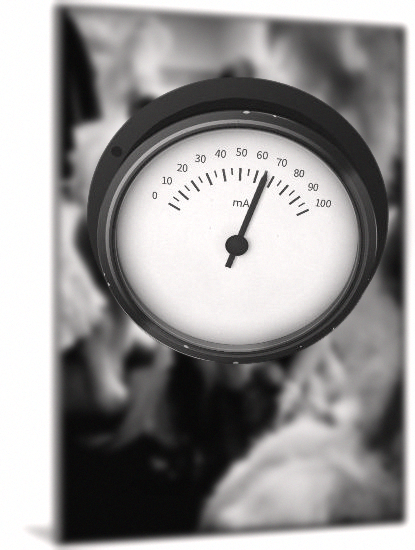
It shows 65; mA
